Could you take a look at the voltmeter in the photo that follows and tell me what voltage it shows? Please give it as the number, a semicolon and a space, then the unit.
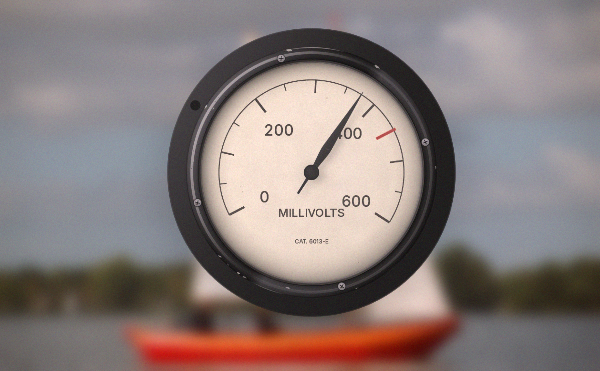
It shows 375; mV
